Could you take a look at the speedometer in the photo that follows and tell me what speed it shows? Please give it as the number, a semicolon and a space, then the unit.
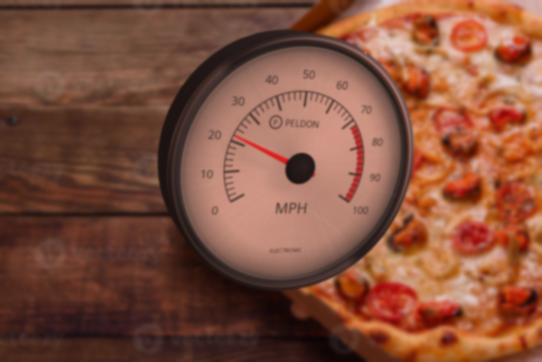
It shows 22; mph
